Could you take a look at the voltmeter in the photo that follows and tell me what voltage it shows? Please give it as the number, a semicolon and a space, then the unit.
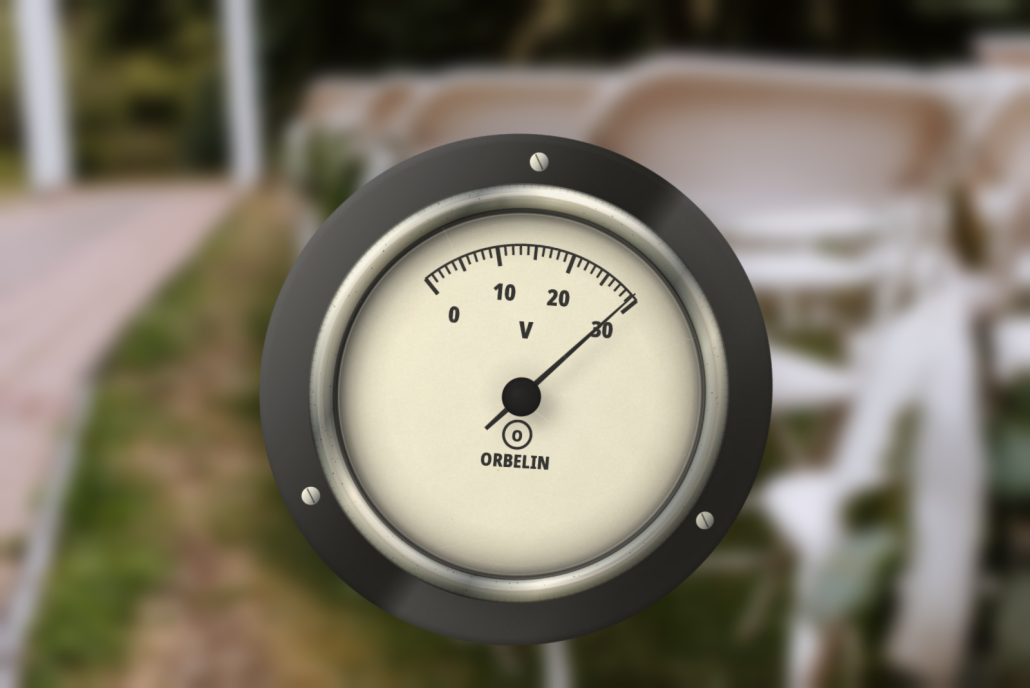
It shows 29; V
